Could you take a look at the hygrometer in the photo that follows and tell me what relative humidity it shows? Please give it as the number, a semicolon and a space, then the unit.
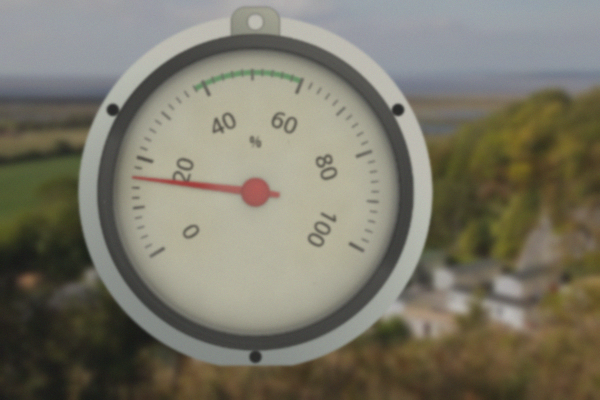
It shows 16; %
